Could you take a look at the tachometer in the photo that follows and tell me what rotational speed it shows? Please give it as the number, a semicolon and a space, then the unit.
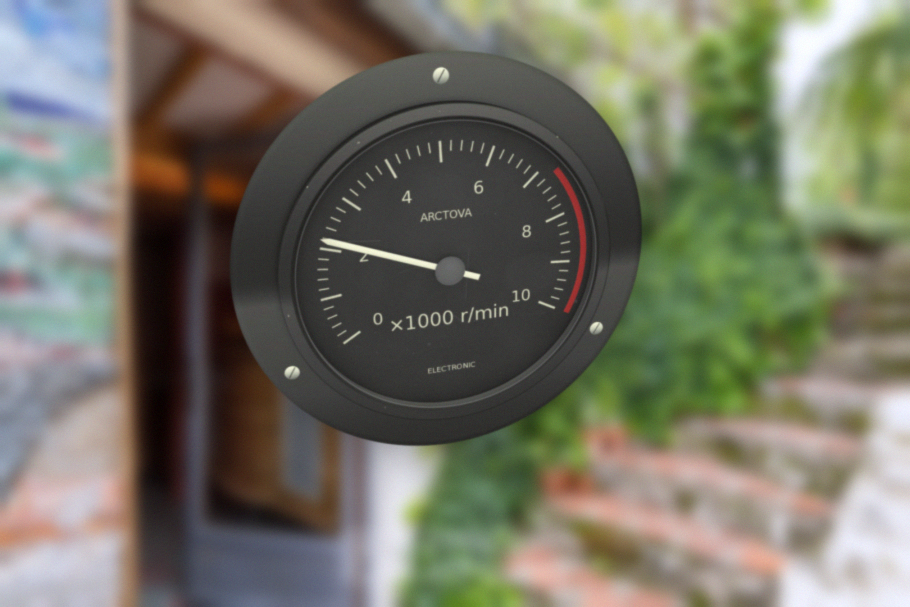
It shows 2200; rpm
